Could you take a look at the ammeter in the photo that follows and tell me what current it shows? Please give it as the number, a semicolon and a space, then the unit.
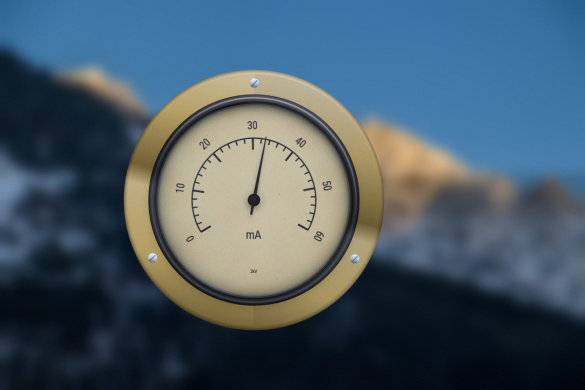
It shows 33; mA
